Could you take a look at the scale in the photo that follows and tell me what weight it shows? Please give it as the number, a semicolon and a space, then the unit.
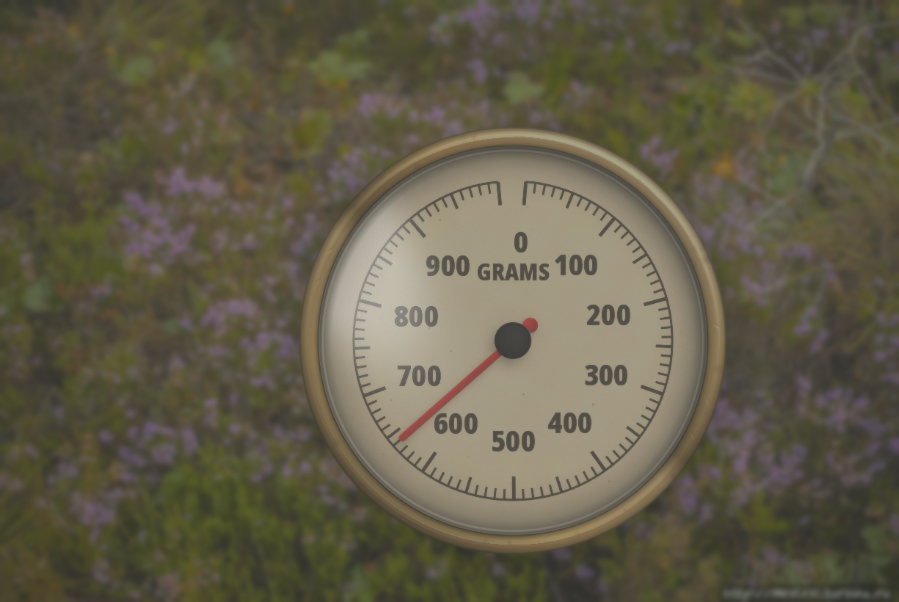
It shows 640; g
